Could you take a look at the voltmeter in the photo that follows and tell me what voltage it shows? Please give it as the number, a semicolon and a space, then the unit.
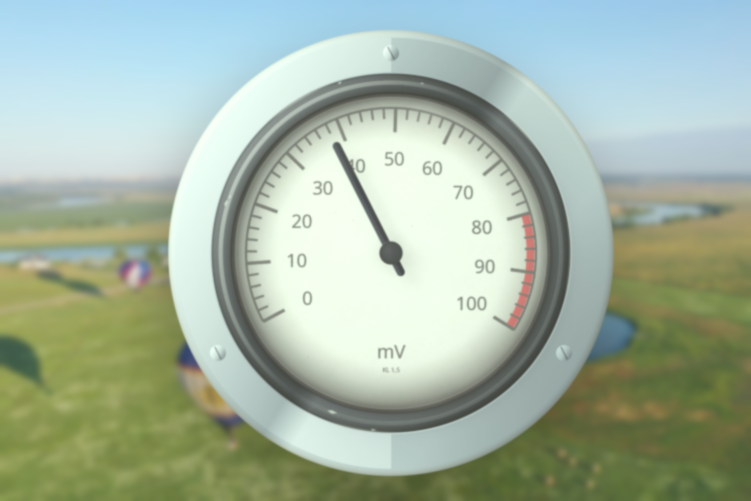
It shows 38; mV
